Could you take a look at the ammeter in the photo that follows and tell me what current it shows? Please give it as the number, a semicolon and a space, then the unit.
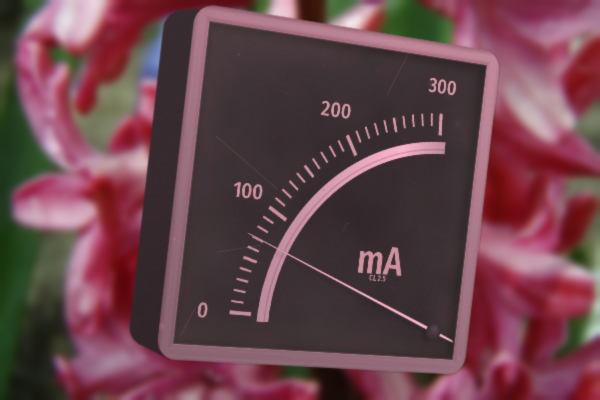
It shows 70; mA
